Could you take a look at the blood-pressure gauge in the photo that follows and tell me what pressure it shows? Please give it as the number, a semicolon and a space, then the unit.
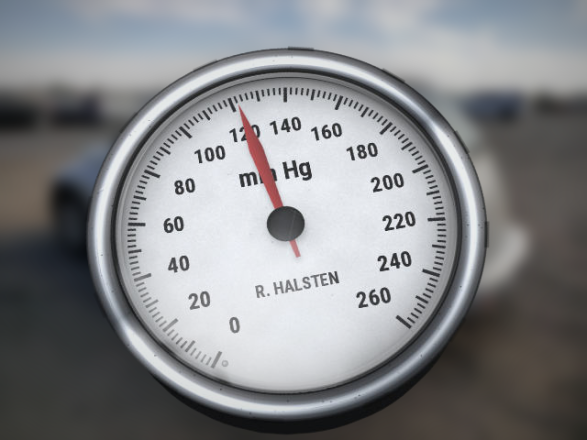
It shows 122; mmHg
